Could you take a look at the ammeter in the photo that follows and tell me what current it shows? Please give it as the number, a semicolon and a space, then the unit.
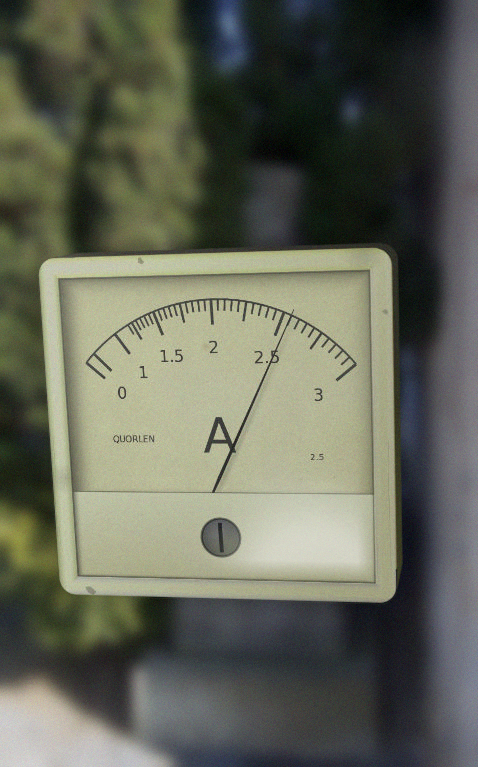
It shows 2.55; A
